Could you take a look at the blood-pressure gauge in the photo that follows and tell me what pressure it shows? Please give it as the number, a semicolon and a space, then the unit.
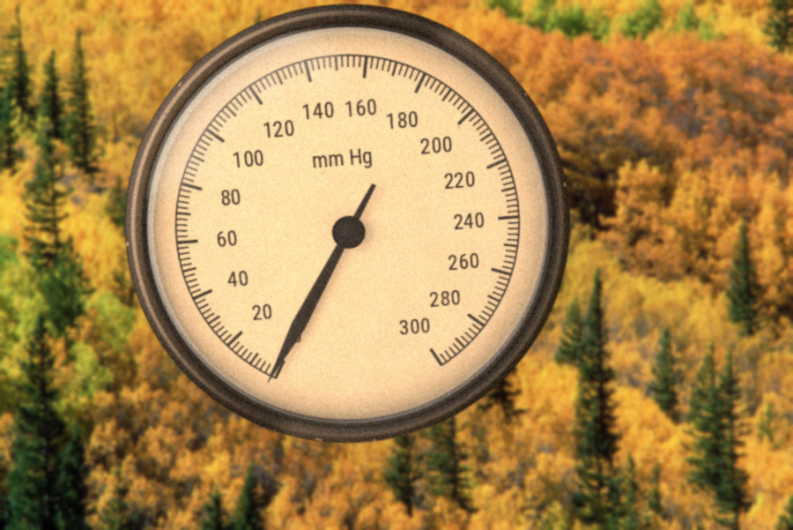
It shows 2; mmHg
